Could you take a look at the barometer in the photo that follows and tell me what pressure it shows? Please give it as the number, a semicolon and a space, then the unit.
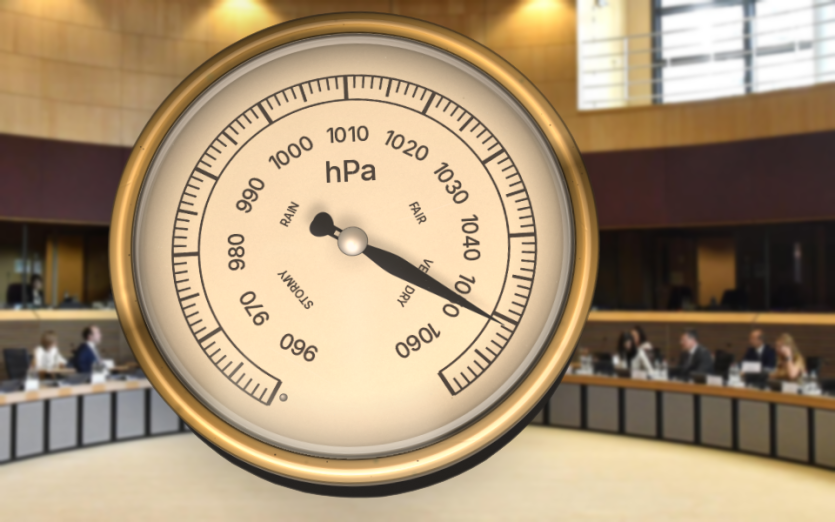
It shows 1051; hPa
